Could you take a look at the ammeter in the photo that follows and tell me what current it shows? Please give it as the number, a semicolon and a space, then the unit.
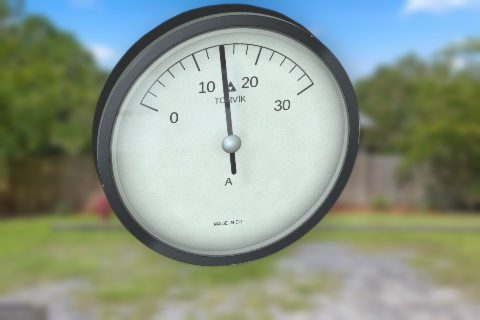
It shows 14; A
